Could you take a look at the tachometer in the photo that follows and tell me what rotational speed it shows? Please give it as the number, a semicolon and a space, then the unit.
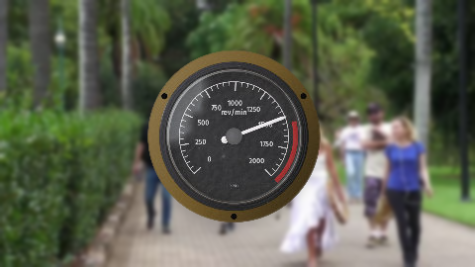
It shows 1500; rpm
